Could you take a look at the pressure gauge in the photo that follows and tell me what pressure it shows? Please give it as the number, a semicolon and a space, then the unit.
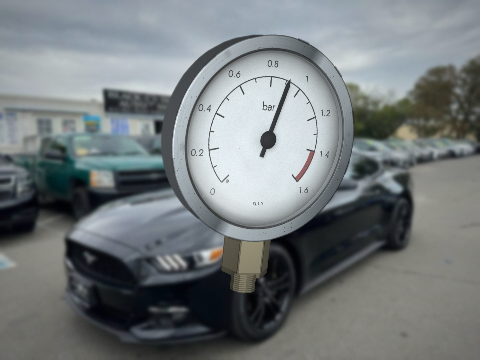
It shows 0.9; bar
